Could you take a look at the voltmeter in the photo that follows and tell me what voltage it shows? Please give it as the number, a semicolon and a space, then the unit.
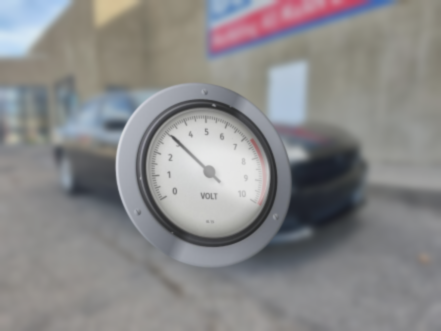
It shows 3; V
